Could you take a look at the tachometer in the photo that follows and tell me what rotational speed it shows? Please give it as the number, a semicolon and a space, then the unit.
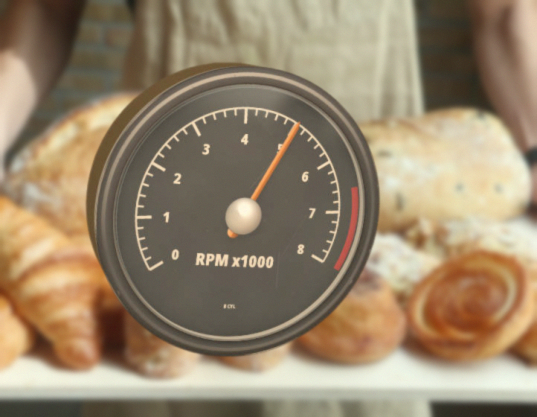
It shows 5000; rpm
